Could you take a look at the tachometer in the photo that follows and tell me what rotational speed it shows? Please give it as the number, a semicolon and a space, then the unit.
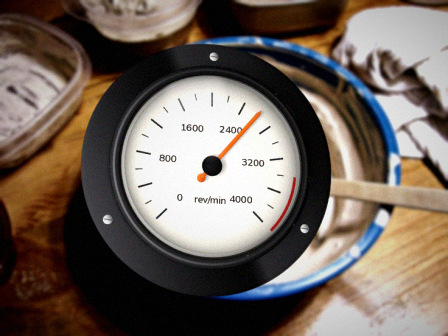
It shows 2600; rpm
